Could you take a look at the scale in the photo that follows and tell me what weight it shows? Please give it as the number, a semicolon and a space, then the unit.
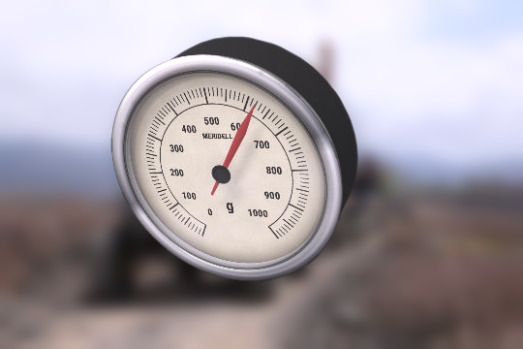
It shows 620; g
